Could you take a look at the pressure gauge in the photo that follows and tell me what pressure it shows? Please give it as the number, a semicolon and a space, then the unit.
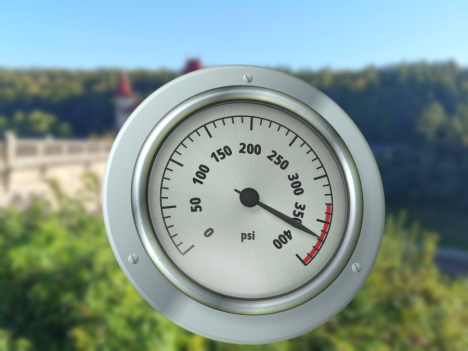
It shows 370; psi
